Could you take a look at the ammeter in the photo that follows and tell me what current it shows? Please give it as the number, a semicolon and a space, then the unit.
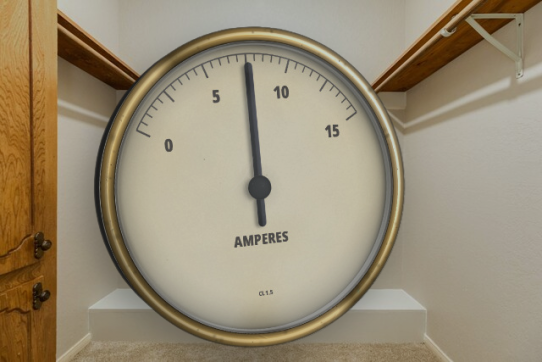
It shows 7.5; A
